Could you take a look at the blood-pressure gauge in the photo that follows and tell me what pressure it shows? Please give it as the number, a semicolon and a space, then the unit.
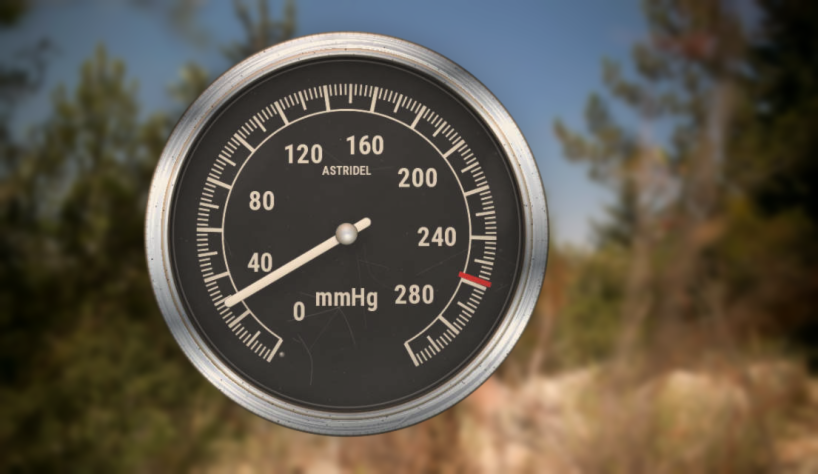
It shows 28; mmHg
